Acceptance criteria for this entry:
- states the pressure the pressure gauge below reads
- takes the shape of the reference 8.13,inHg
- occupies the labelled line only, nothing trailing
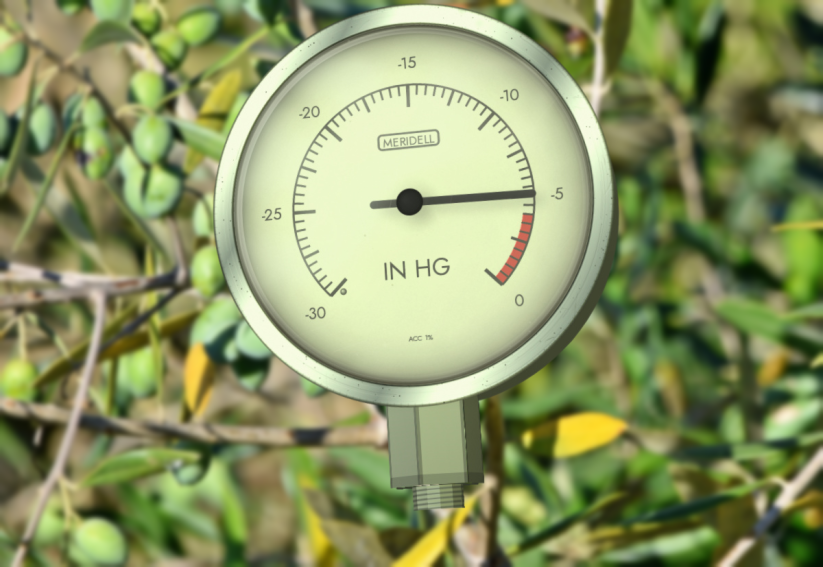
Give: -5,inHg
